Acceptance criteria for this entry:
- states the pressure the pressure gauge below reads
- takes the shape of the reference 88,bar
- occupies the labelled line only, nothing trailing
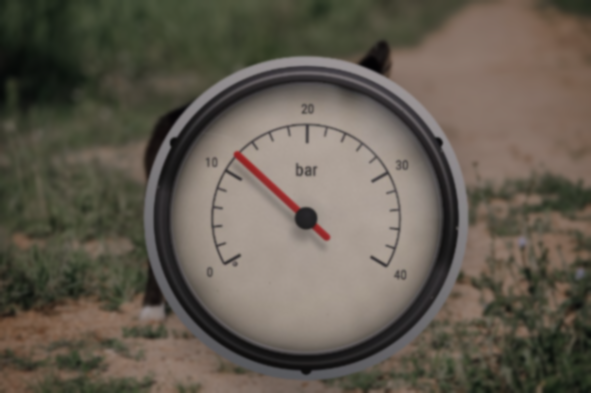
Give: 12,bar
